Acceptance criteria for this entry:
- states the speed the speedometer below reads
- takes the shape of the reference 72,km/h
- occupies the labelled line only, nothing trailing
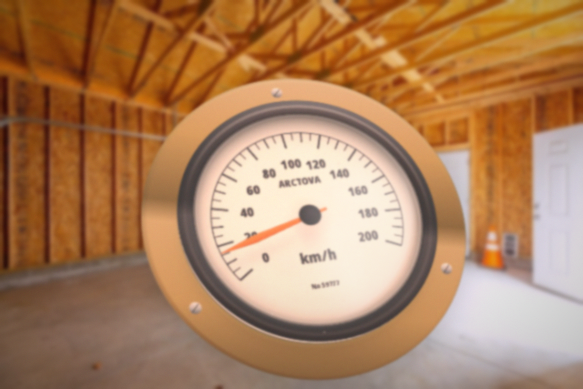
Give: 15,km/h
